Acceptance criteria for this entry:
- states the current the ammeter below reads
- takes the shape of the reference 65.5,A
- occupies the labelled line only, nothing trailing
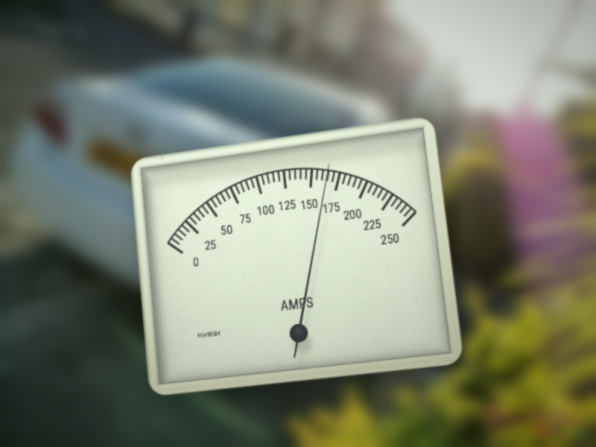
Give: 165,A
